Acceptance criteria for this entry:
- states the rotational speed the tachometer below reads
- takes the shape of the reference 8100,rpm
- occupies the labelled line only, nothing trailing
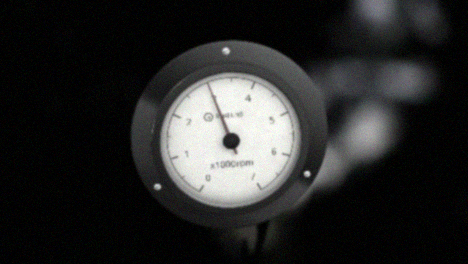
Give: 3000,rpm
